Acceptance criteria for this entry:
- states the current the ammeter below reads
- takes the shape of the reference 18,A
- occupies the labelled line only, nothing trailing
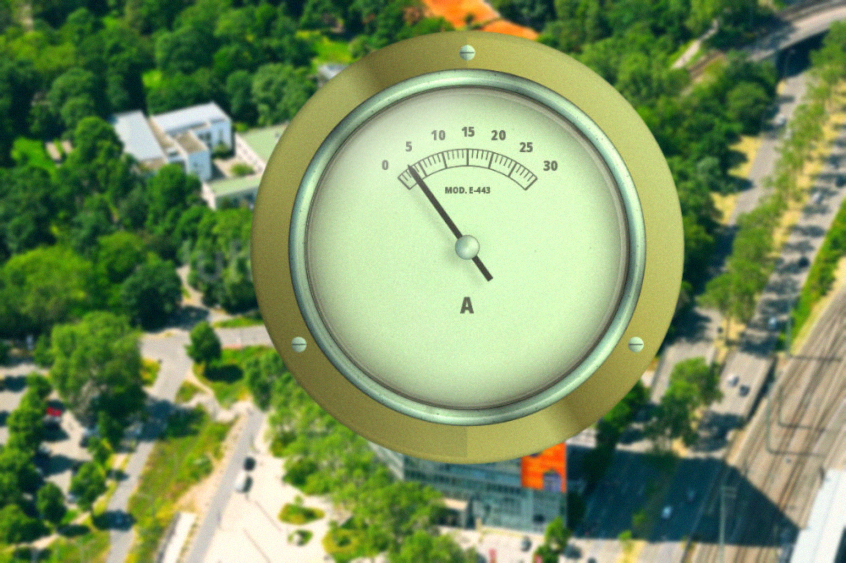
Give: 3,A
